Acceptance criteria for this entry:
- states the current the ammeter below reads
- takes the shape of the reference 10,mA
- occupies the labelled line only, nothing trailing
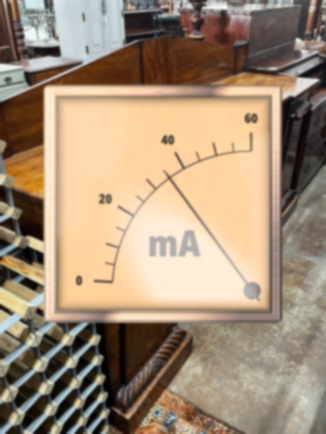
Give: 35,mA
